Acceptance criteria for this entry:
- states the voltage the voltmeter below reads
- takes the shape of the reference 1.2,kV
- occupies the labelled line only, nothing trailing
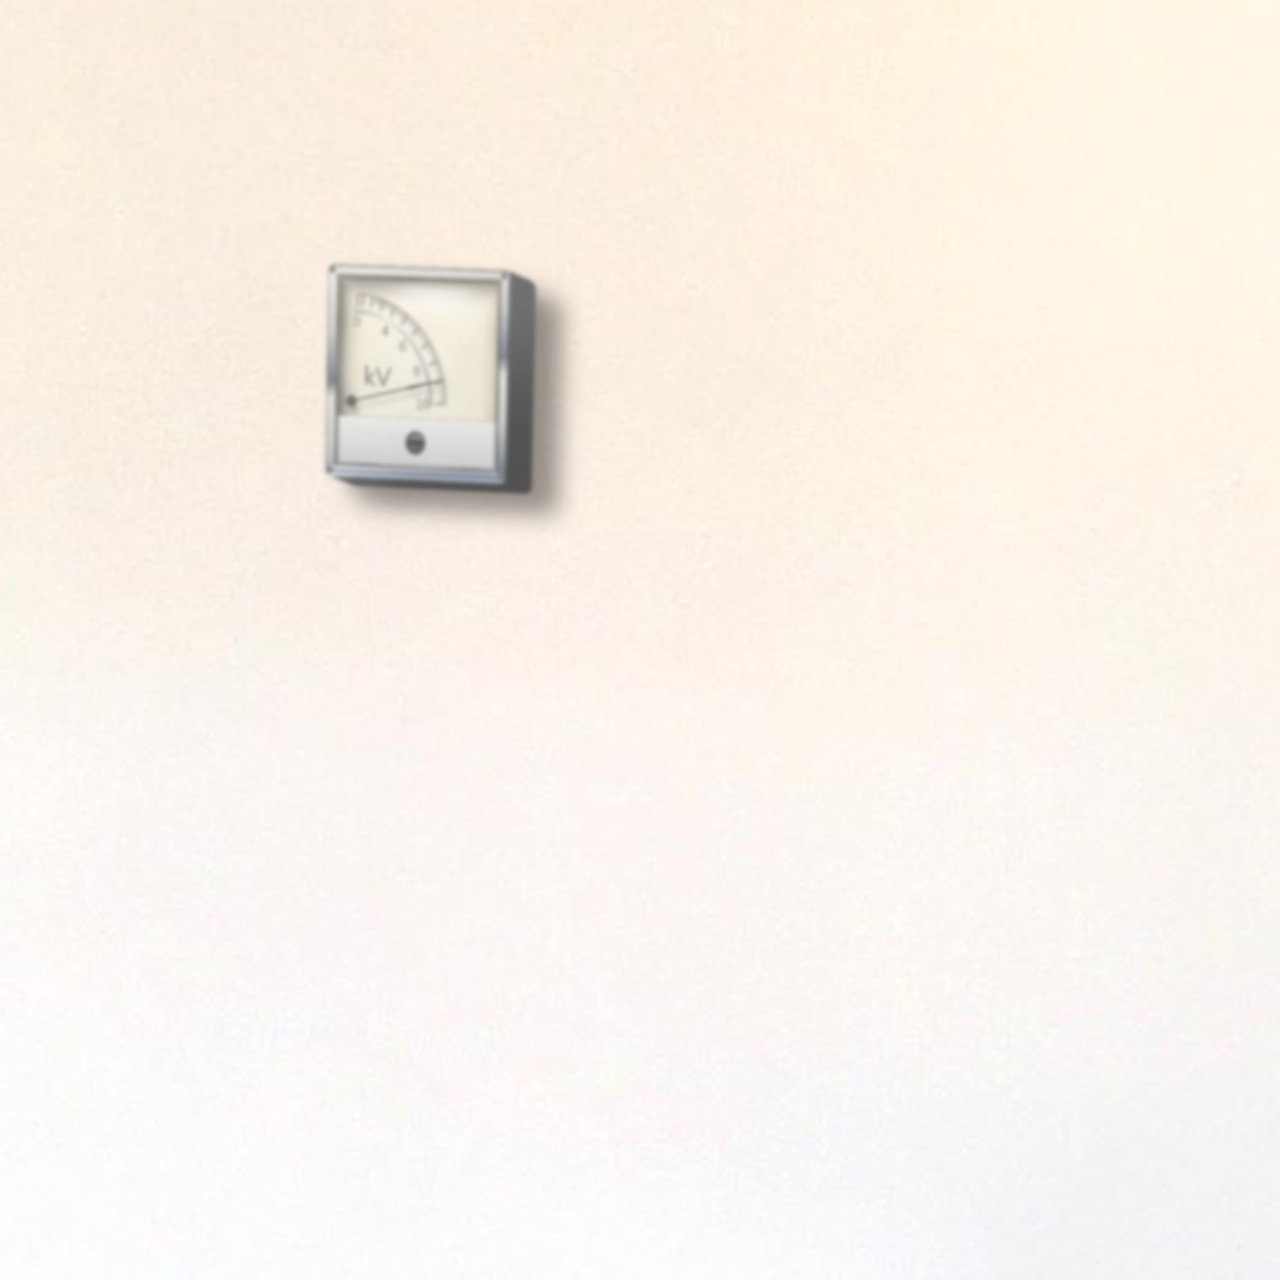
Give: 9,kV
